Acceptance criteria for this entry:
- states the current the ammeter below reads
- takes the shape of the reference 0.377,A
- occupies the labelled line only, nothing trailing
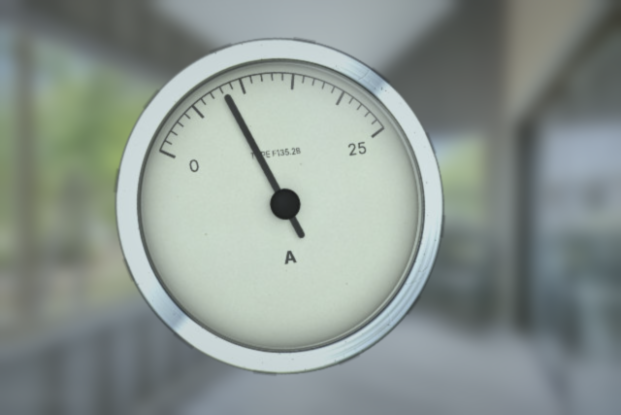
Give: 8,A
